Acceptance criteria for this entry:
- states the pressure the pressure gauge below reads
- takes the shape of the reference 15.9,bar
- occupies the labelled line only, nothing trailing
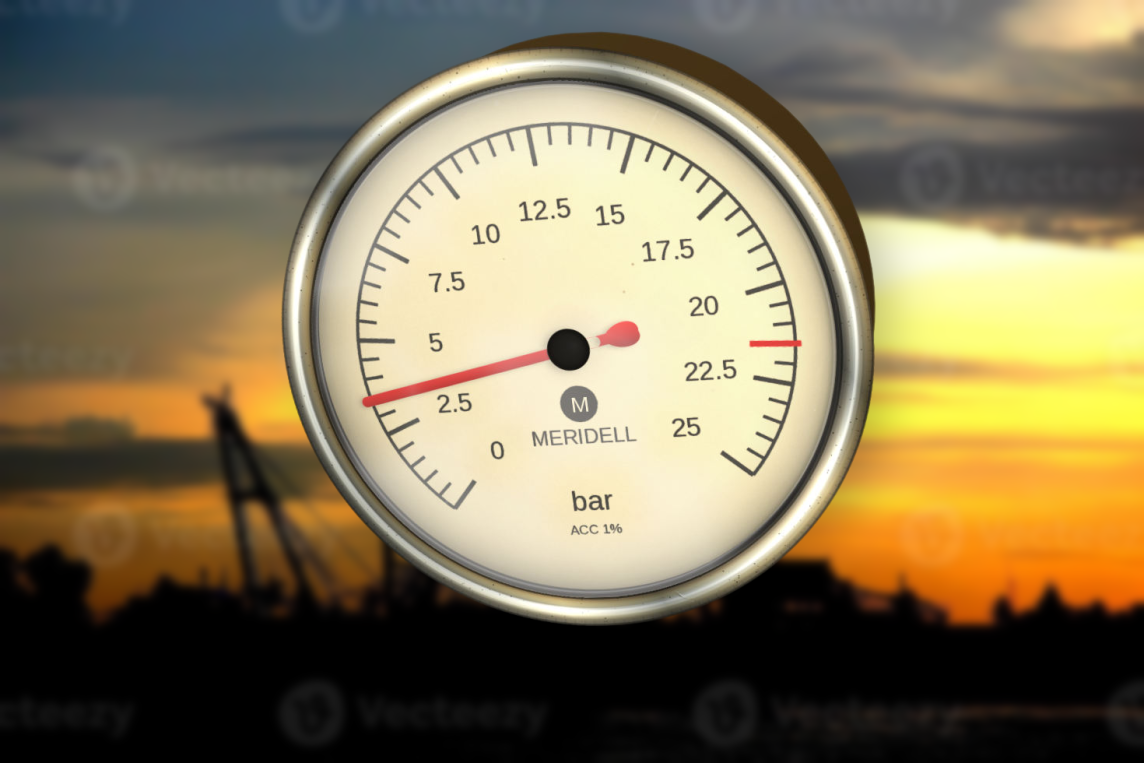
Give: 3.5,bar
